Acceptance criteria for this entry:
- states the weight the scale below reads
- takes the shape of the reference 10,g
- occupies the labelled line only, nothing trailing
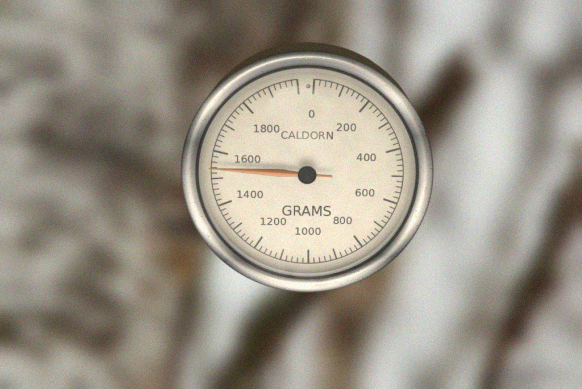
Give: 1540,g
